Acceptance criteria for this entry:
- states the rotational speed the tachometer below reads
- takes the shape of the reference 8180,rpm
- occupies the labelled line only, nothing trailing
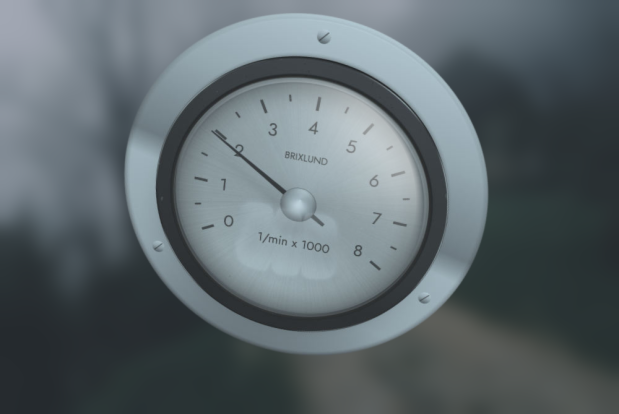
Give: 2000,rpm
